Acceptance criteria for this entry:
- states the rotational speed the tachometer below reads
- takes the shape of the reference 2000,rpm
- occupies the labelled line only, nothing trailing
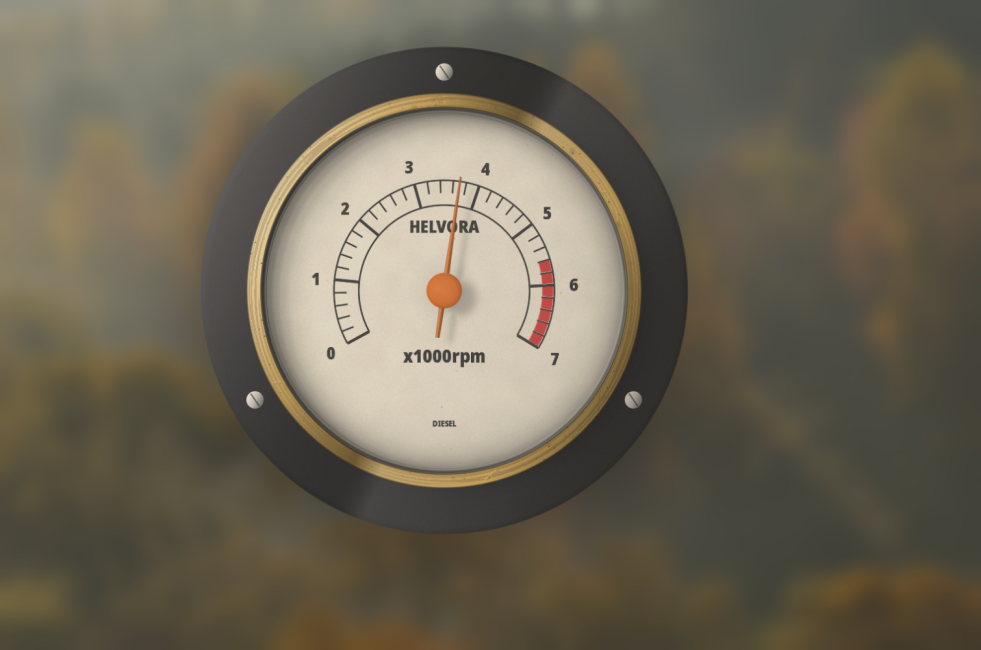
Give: 3700,rpm
